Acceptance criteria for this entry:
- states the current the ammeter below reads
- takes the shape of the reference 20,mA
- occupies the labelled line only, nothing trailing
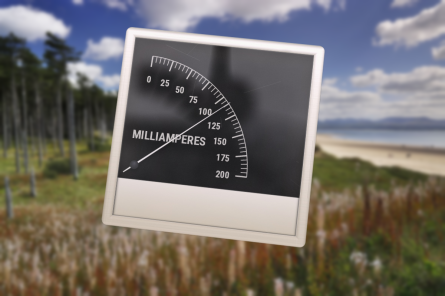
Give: 110,mA
